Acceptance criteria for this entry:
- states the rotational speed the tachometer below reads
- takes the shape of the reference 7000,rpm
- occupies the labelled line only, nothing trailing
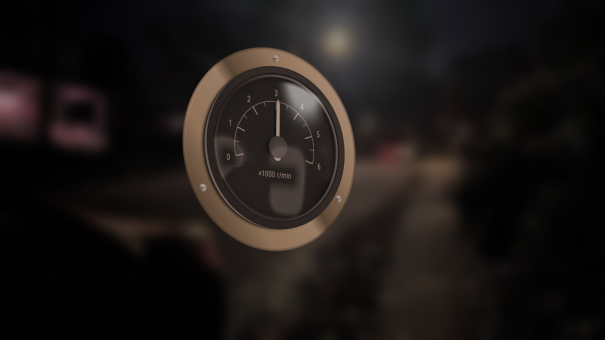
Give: 3000,rpm
